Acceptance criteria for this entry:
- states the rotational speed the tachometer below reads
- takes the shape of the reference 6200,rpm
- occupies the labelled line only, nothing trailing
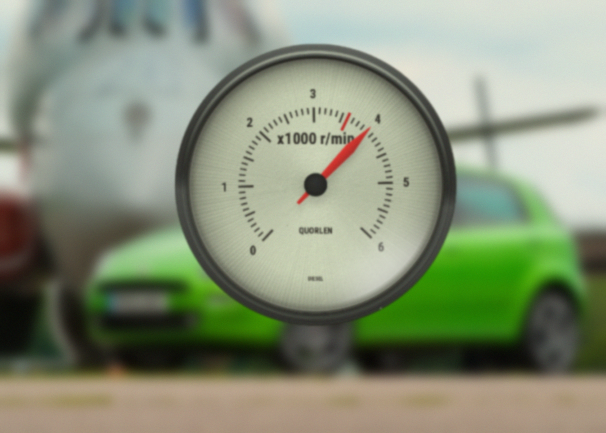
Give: 4000,rpm
